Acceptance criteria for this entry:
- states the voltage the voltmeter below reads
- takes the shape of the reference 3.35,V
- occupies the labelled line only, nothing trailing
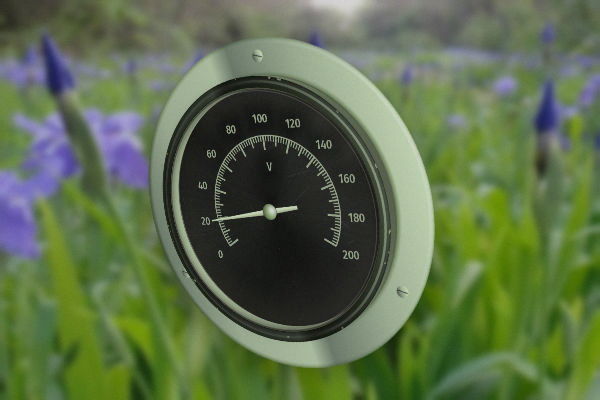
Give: 20,V
